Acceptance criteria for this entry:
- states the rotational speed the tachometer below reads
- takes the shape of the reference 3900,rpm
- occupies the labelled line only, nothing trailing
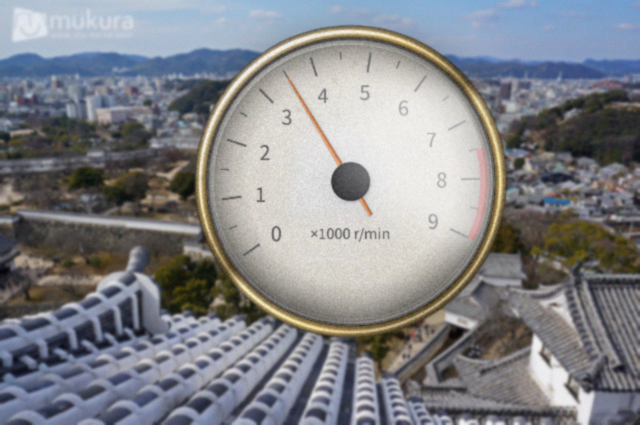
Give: 3500,rpm
